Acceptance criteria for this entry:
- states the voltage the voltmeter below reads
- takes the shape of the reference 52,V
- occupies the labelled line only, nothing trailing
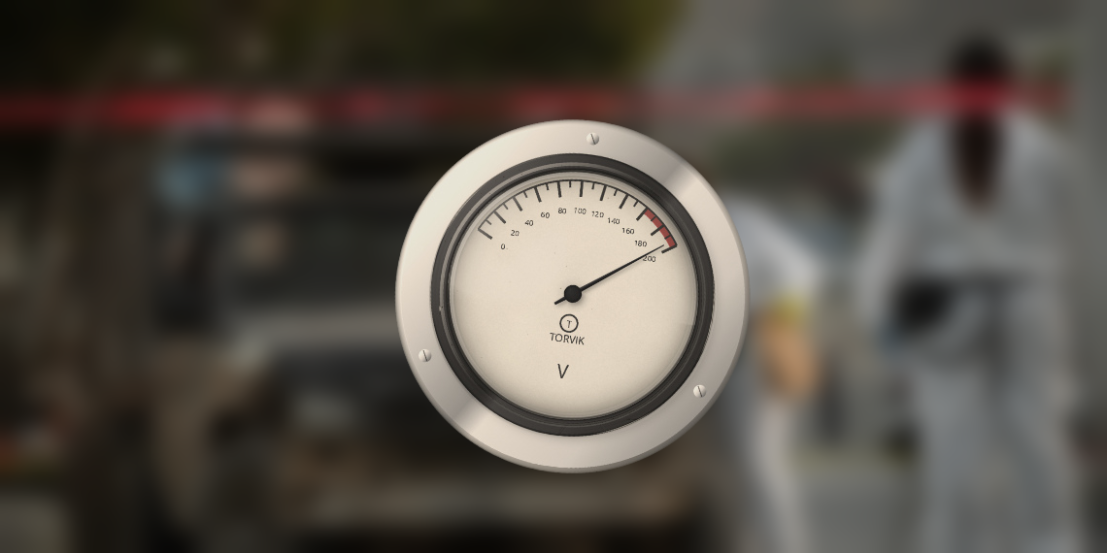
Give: 195,V
